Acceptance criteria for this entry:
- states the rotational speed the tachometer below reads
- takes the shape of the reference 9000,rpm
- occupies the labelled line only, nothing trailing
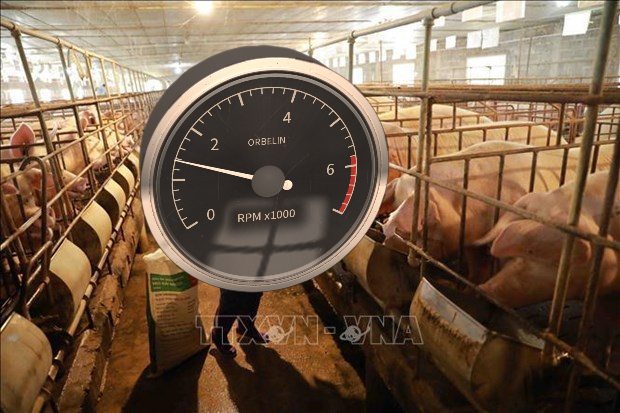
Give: 1400,rpm
